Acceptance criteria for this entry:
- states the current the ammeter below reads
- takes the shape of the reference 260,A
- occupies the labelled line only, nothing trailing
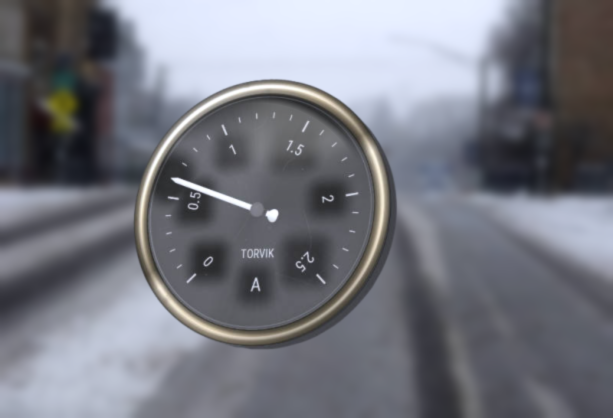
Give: 0.6,A
